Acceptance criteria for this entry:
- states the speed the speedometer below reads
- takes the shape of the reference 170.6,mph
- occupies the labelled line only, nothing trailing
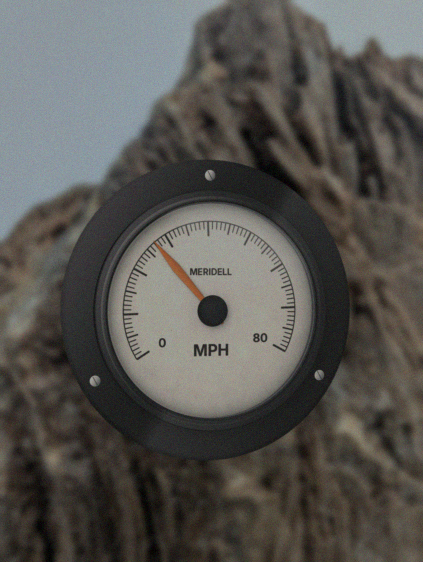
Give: 27,mph
